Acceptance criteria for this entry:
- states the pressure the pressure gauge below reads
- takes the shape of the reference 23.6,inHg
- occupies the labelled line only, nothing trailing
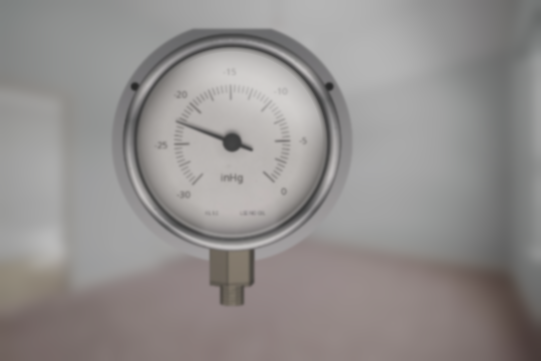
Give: -22.5,inHg
